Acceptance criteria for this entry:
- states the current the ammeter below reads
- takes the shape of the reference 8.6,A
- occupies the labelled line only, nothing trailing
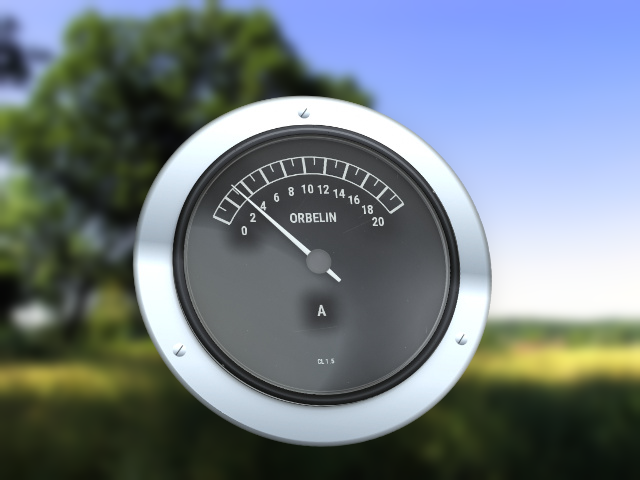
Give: 3,A
